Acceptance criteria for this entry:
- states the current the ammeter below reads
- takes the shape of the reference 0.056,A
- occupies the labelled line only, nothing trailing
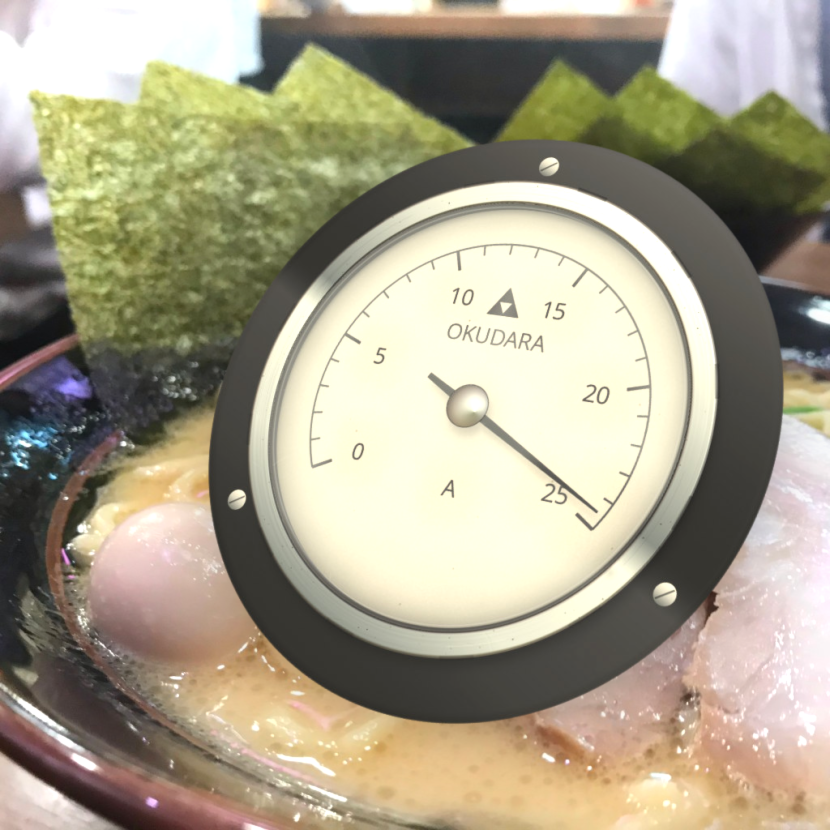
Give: 24.5,A
